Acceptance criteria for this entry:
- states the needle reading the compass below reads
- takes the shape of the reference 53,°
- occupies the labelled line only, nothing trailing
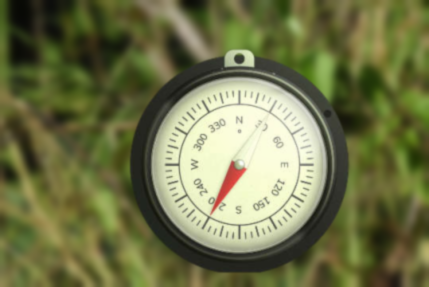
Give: 210,°
